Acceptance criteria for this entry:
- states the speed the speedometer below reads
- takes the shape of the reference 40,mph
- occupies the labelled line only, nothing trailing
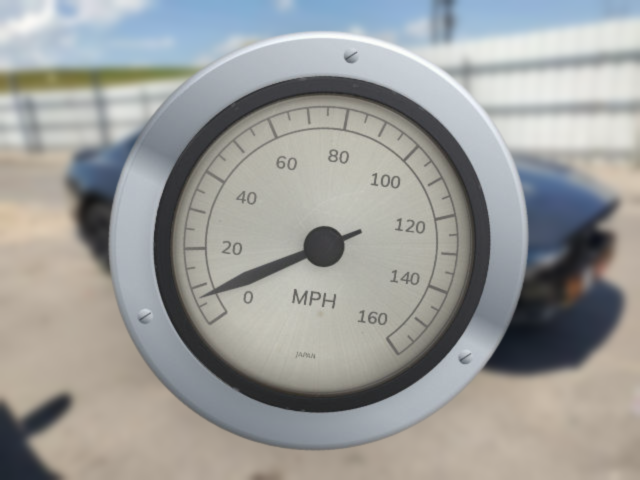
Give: 7.5,mph
